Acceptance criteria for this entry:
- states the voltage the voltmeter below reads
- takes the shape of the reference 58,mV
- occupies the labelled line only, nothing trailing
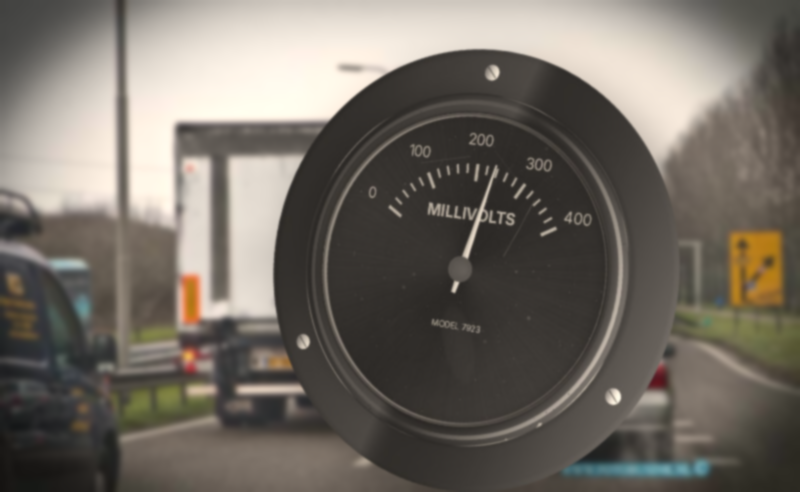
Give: 240,mV
